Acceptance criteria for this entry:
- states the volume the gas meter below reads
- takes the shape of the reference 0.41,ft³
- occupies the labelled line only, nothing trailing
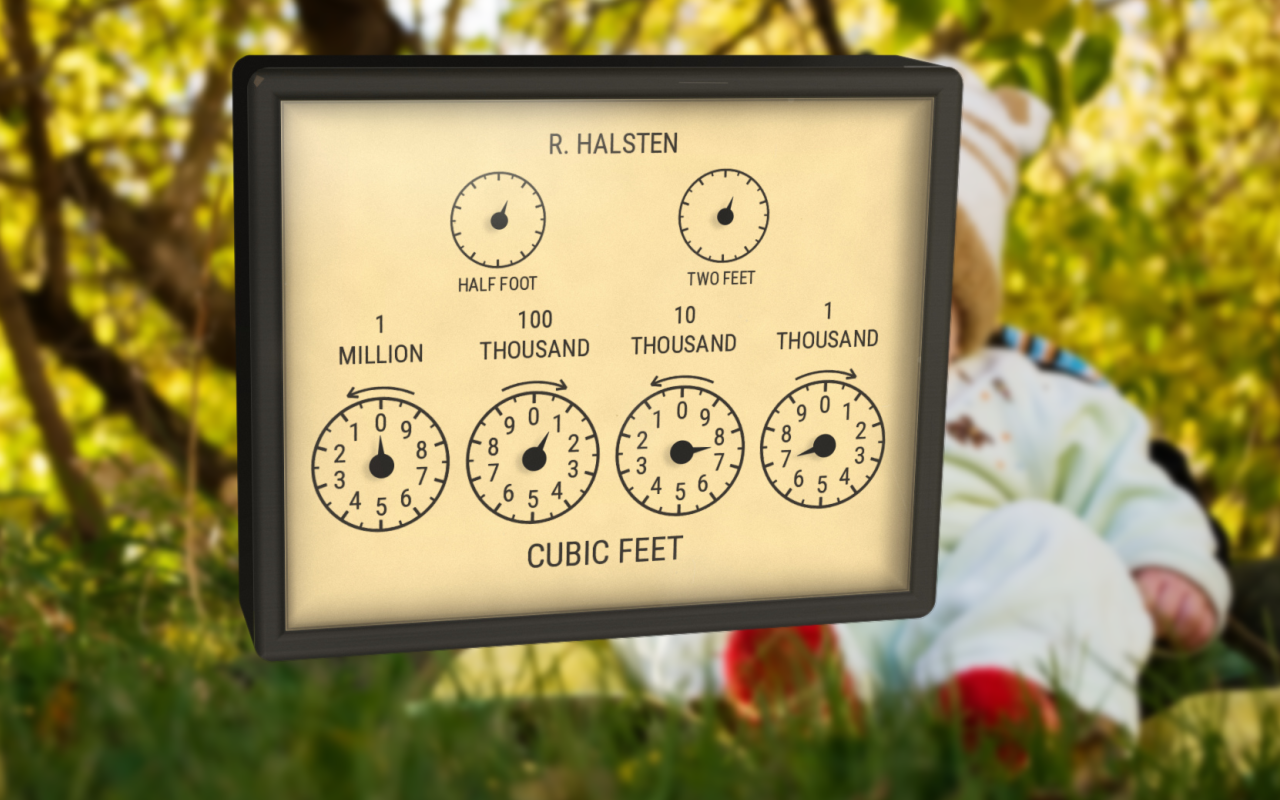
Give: 7700,ft³
